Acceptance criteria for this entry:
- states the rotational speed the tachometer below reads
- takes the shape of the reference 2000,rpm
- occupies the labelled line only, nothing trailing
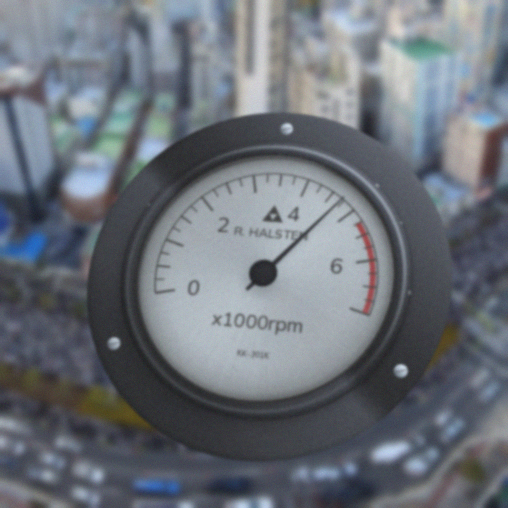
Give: 4750,rpm
